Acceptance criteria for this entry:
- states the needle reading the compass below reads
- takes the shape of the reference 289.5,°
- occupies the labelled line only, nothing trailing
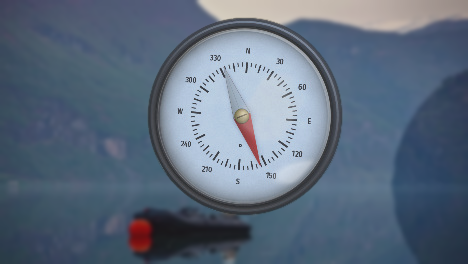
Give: 155,°
